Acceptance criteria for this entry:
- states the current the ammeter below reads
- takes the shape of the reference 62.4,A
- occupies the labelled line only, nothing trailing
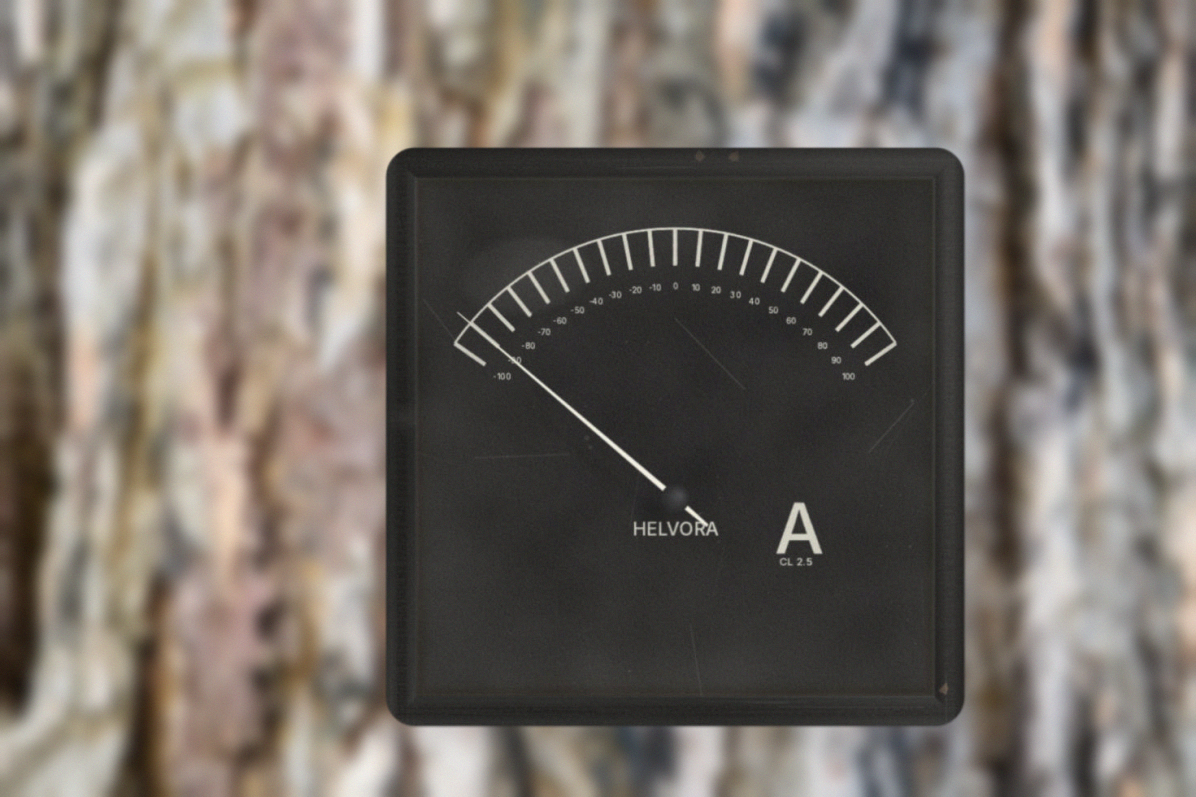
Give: -90,A
